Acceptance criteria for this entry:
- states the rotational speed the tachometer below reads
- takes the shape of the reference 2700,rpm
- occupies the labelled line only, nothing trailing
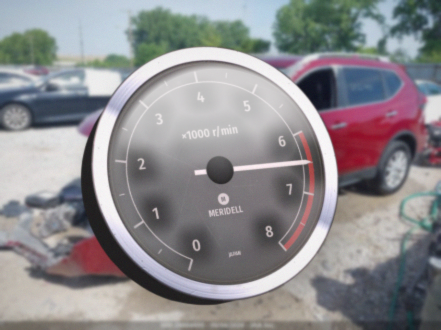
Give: 6500,rpm
